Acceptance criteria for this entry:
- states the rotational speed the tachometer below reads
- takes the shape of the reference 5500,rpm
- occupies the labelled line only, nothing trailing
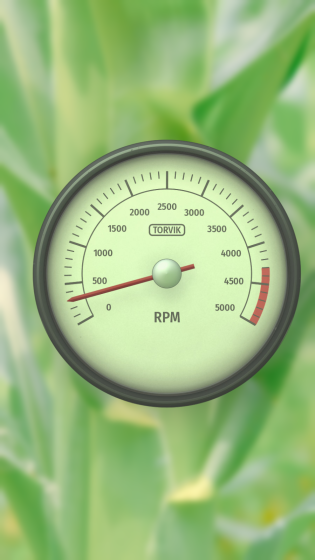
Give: 300,rpm
